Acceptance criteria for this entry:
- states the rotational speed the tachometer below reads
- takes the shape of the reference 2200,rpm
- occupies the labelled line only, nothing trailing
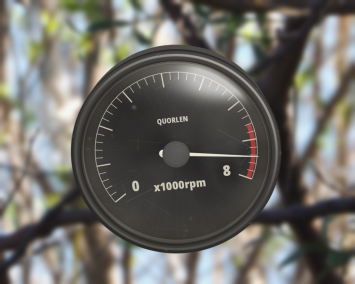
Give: 7400,rpm
